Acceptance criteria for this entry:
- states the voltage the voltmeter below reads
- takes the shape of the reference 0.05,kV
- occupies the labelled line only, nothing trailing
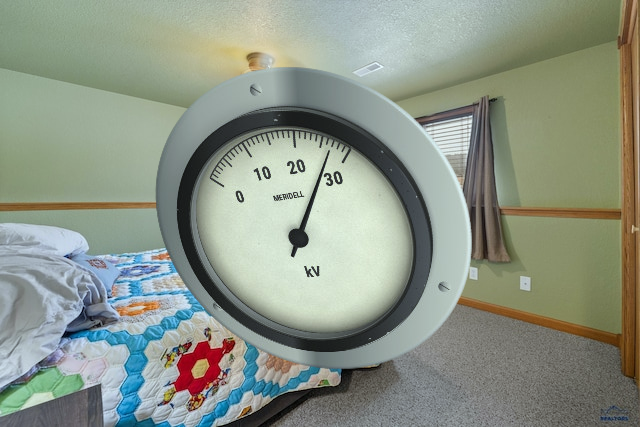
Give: 27,kV
